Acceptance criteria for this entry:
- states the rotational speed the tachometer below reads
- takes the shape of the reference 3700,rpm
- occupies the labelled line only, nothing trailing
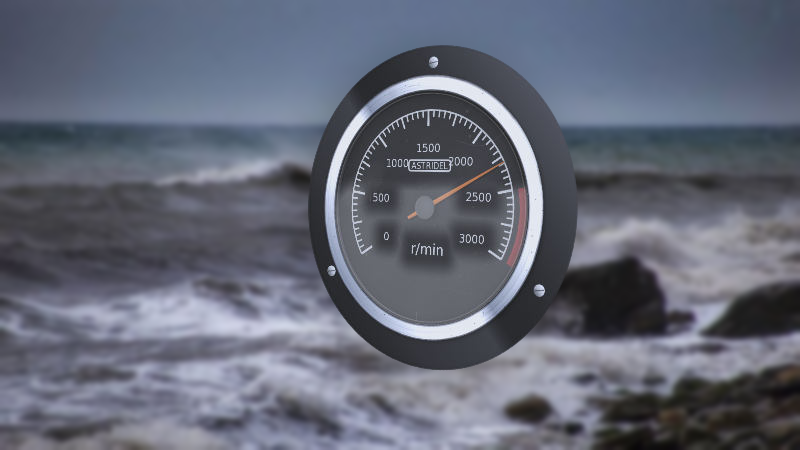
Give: 2300,rpm
